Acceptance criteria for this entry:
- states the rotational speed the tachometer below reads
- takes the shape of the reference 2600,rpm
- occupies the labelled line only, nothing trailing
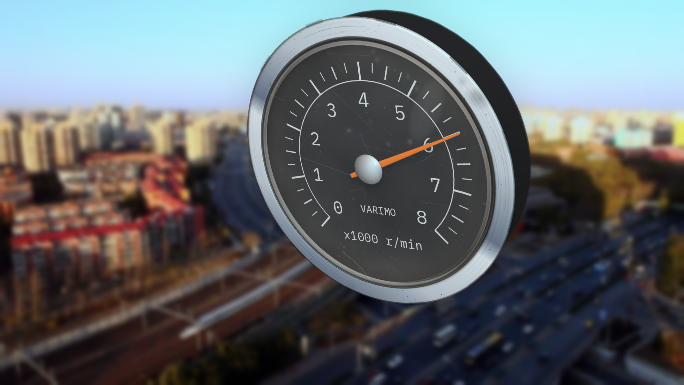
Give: 6000,rpm
